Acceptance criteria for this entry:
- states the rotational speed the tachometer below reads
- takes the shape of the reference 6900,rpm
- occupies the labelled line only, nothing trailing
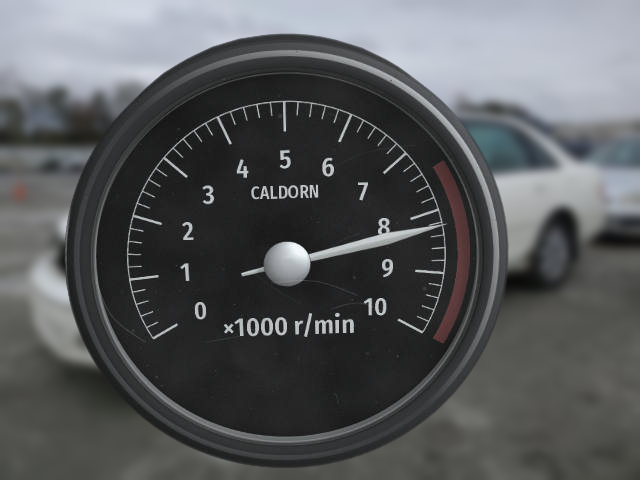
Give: 8200,rpm
